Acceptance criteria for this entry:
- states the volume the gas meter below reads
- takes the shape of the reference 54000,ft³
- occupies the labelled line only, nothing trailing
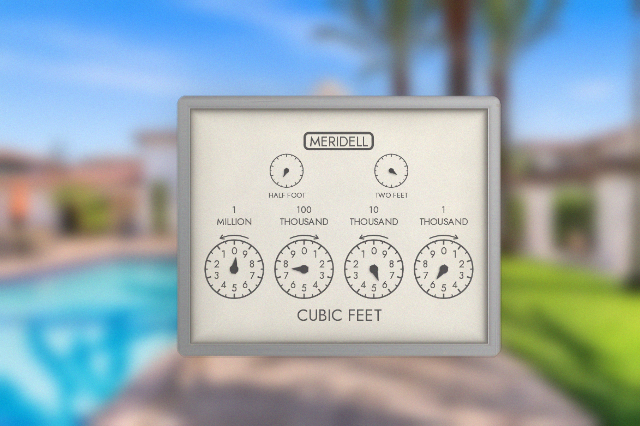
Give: 975600,ft³
